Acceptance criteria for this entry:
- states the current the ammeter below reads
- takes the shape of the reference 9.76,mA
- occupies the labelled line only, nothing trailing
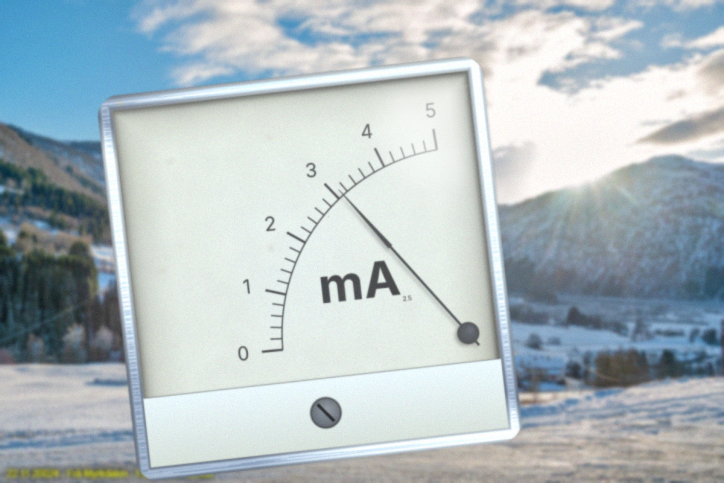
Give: 3.1,mA
